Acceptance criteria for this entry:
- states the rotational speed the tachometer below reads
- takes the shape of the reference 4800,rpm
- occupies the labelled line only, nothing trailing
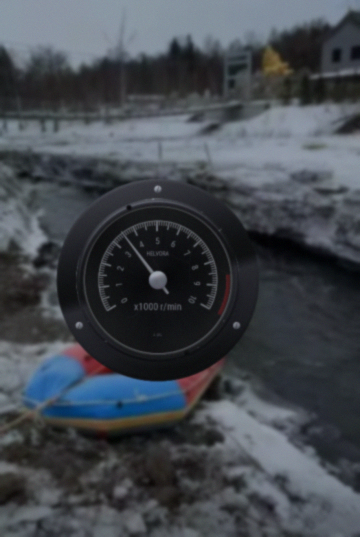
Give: 3500,rpm
